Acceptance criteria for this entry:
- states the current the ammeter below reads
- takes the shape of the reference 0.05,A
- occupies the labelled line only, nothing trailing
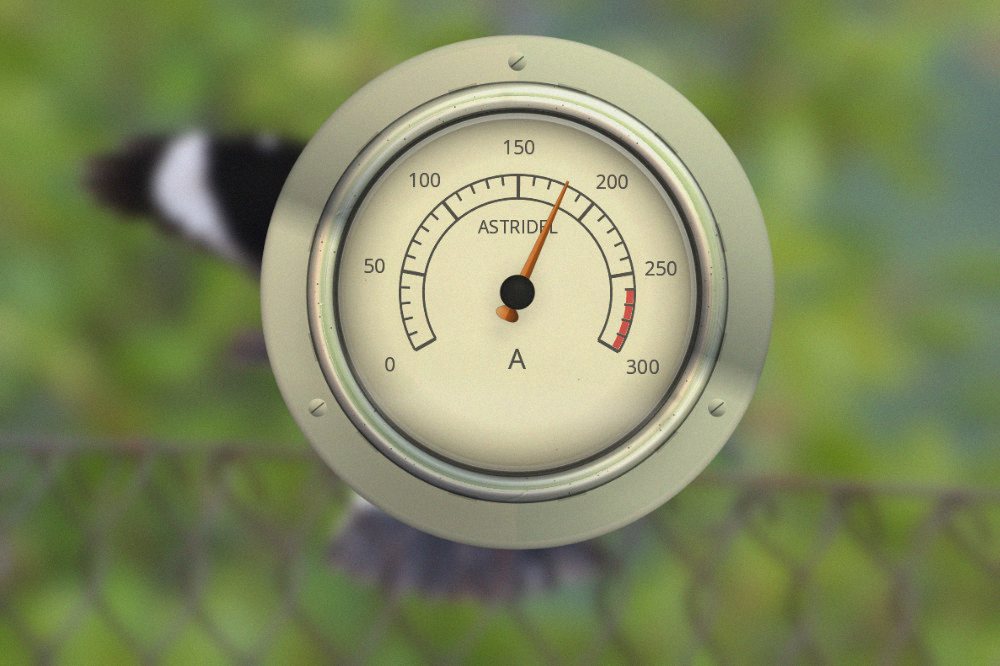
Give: 180,A
